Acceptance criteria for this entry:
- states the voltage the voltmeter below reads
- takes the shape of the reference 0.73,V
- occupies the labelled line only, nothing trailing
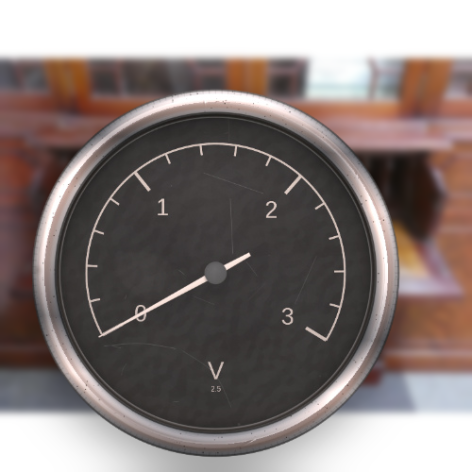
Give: 0,V
